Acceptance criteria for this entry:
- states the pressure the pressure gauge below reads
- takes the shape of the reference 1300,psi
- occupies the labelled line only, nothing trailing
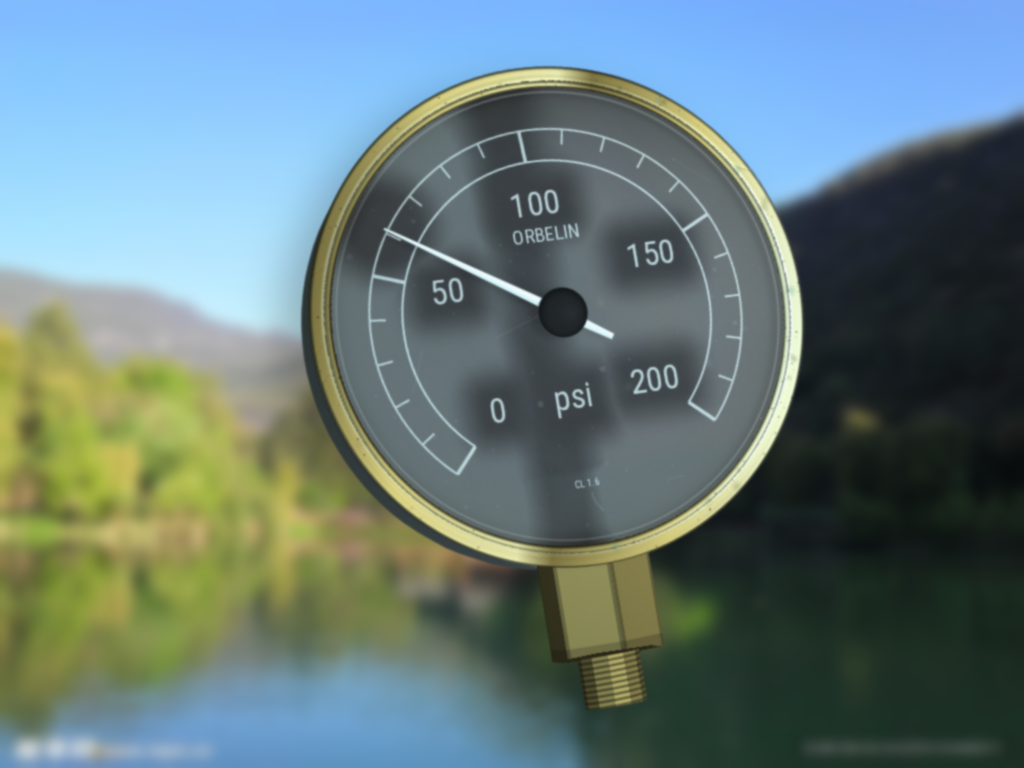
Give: 60,psi
